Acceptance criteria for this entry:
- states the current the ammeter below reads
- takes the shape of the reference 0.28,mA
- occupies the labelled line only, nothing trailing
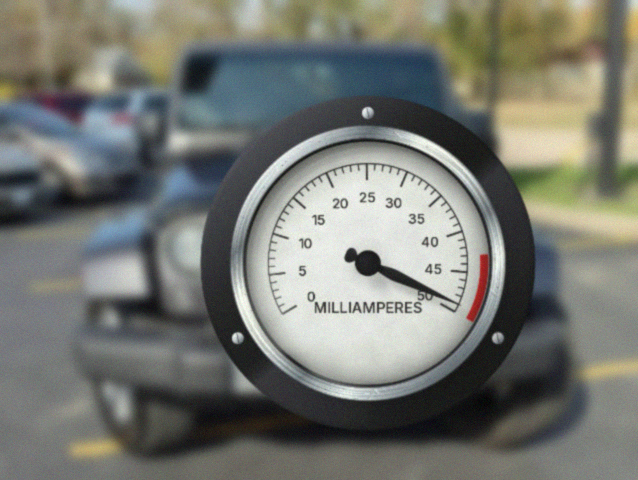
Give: 49,mA
